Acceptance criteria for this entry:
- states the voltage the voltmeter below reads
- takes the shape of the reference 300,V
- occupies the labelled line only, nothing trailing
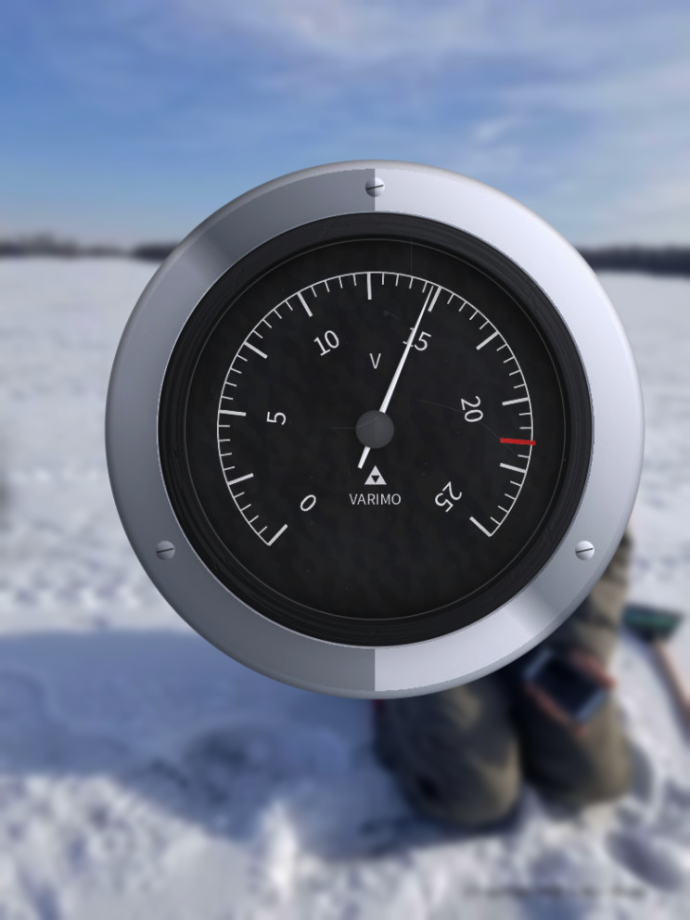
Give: 14.75,V
